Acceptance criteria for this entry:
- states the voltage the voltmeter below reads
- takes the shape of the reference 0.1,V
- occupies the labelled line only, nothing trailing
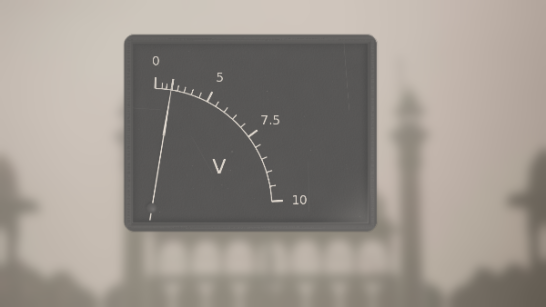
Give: 2.5,V
